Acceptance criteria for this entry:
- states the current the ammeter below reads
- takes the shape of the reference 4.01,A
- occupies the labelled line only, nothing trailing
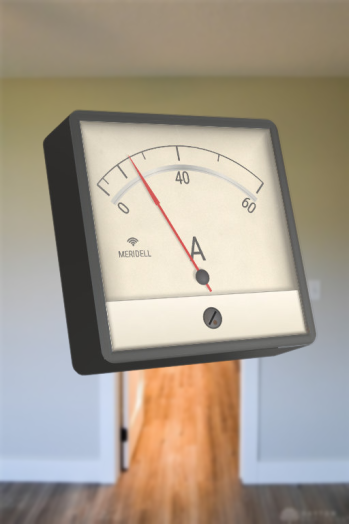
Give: 25,A
